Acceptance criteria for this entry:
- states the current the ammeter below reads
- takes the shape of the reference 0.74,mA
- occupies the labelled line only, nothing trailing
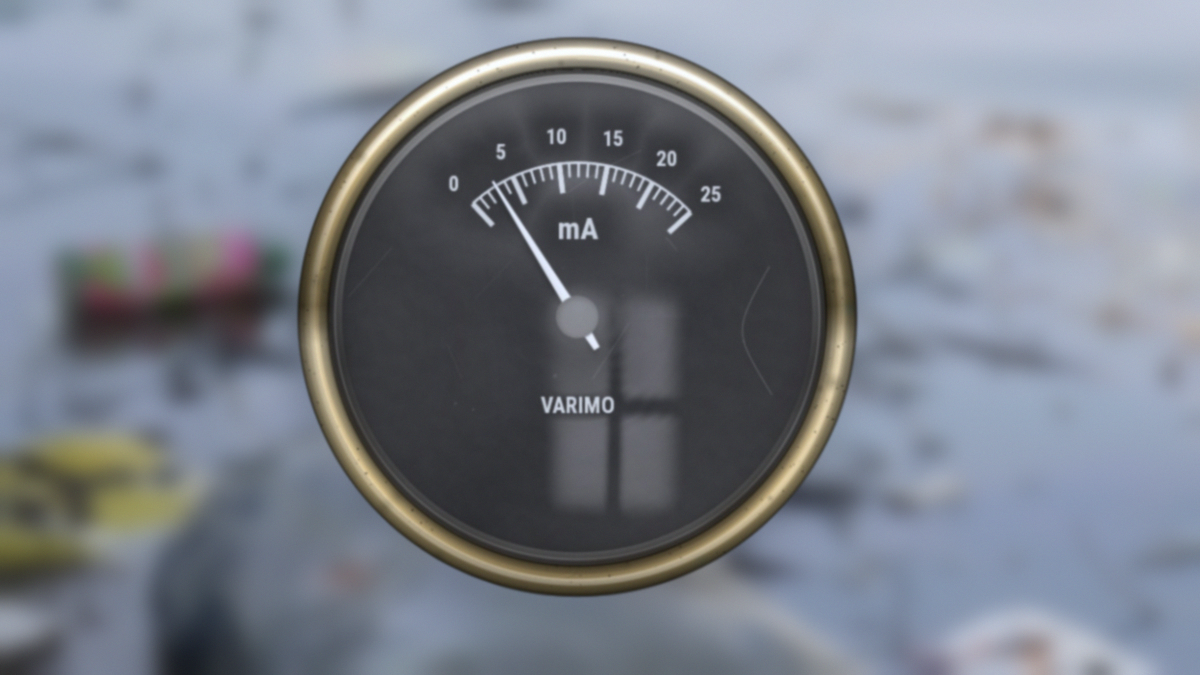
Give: 3,mA
